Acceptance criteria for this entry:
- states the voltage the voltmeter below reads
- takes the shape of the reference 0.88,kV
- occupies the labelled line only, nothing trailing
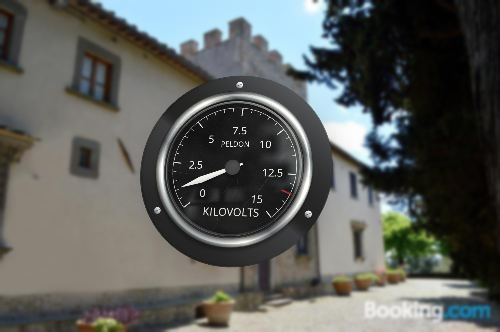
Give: 1,kV
